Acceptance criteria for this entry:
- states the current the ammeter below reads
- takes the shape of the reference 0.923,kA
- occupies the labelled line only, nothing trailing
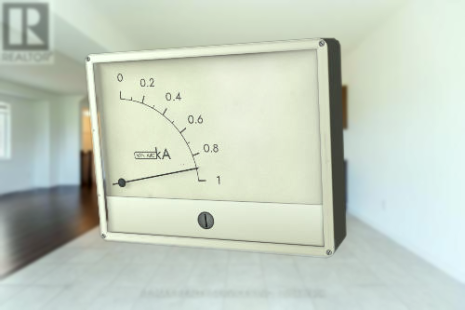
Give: 0.9,kA
